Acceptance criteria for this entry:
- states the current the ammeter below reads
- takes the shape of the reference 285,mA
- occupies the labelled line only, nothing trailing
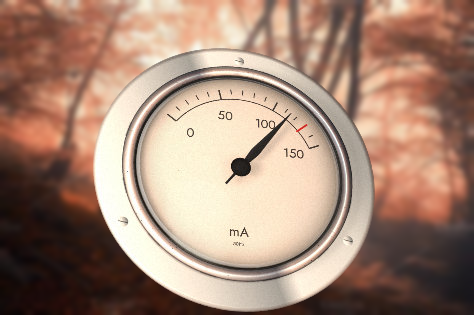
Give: 115,mA
